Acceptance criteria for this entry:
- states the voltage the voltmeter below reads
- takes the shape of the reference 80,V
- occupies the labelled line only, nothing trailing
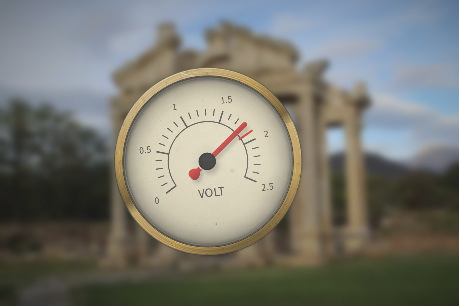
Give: 1.8,V
